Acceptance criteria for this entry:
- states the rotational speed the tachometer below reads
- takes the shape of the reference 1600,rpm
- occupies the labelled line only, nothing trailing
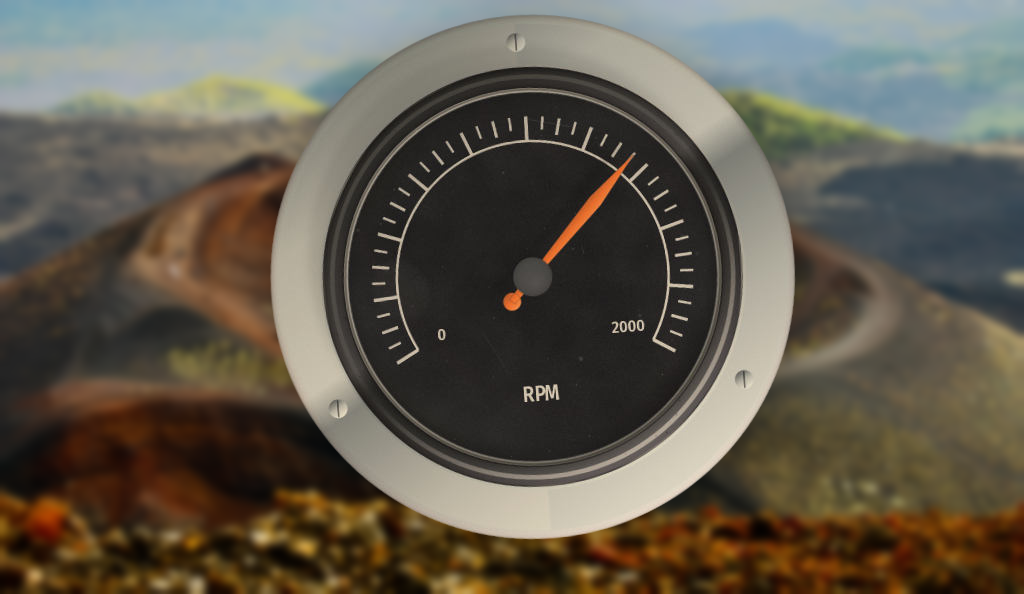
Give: 1350,rpm
